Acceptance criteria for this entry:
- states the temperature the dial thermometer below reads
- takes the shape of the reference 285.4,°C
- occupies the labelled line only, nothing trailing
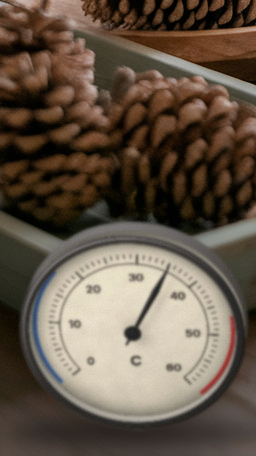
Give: 35,°C
